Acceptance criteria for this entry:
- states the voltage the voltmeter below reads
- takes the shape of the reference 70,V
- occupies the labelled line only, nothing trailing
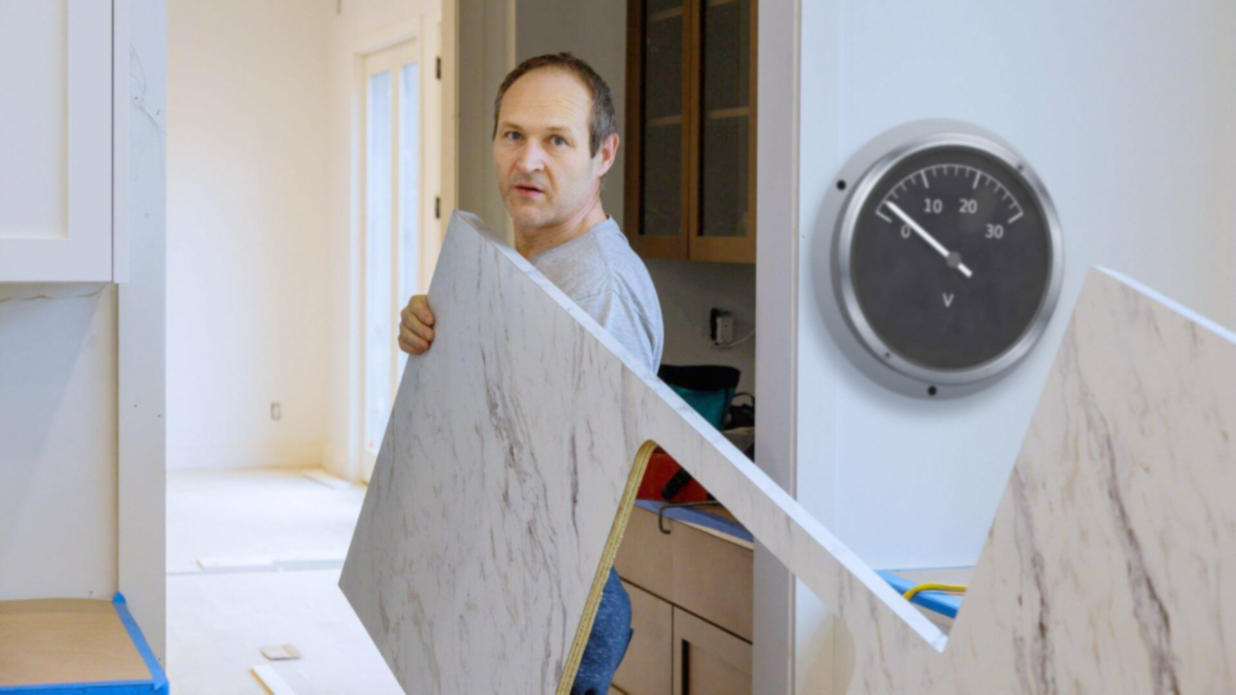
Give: 2,V
